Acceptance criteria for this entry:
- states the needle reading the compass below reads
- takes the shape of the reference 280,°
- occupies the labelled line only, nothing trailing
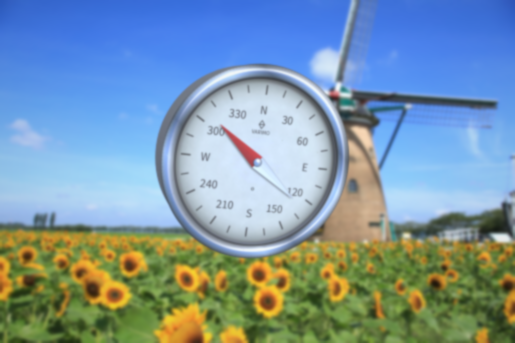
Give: 307.5,°
